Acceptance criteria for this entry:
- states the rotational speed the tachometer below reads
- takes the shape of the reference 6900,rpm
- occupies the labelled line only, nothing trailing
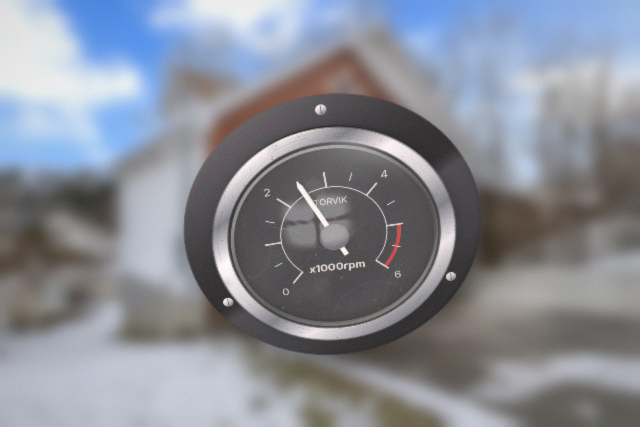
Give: 2500,rpm
